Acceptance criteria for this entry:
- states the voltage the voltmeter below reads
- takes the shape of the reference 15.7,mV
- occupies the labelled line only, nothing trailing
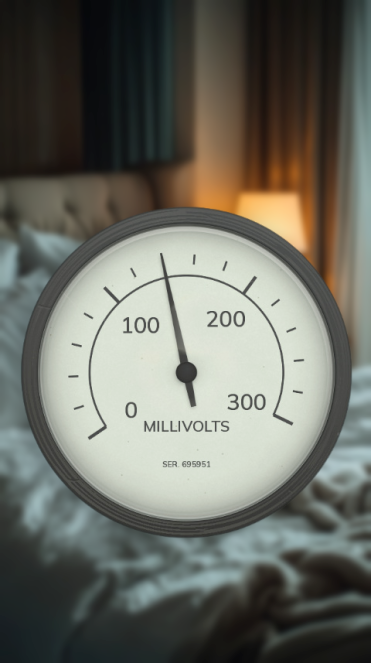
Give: 140,mV
